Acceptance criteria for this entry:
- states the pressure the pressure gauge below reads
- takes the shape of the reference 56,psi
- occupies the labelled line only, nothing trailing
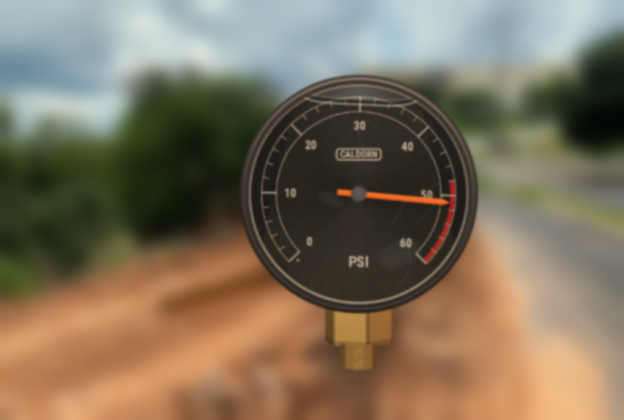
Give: 51,psi
